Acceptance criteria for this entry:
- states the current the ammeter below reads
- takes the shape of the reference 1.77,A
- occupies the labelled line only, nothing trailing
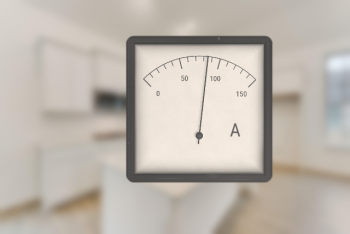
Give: 85,A
